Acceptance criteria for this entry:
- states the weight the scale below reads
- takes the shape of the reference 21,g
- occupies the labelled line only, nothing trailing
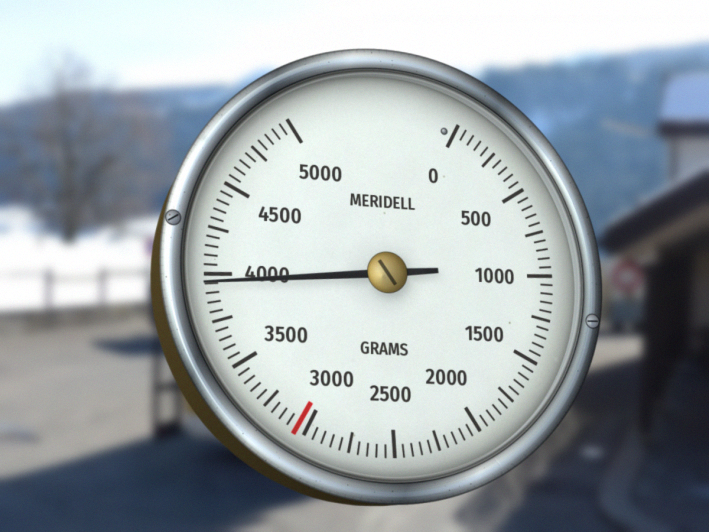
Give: 3950,g
